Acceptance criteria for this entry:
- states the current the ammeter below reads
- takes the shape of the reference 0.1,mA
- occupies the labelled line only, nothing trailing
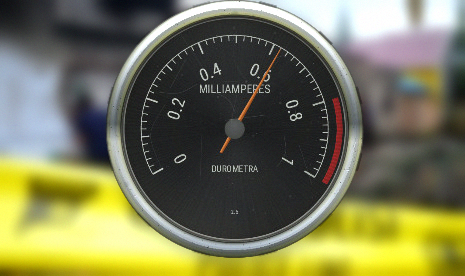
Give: 0.62,mA
